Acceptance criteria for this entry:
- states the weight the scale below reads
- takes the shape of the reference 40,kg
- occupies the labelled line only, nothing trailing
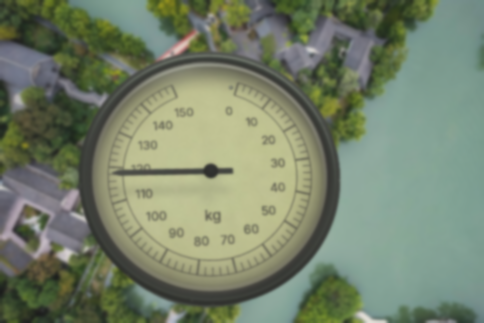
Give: 118,kg
